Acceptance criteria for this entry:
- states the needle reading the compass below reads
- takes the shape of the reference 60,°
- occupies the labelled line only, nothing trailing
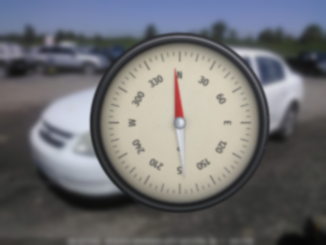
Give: 355,°
